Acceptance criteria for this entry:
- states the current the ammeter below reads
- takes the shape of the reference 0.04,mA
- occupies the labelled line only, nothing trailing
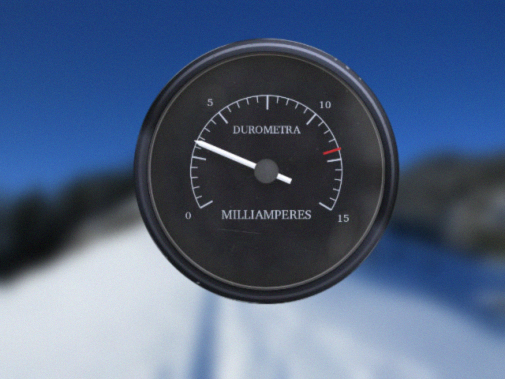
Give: 3.25,mA
